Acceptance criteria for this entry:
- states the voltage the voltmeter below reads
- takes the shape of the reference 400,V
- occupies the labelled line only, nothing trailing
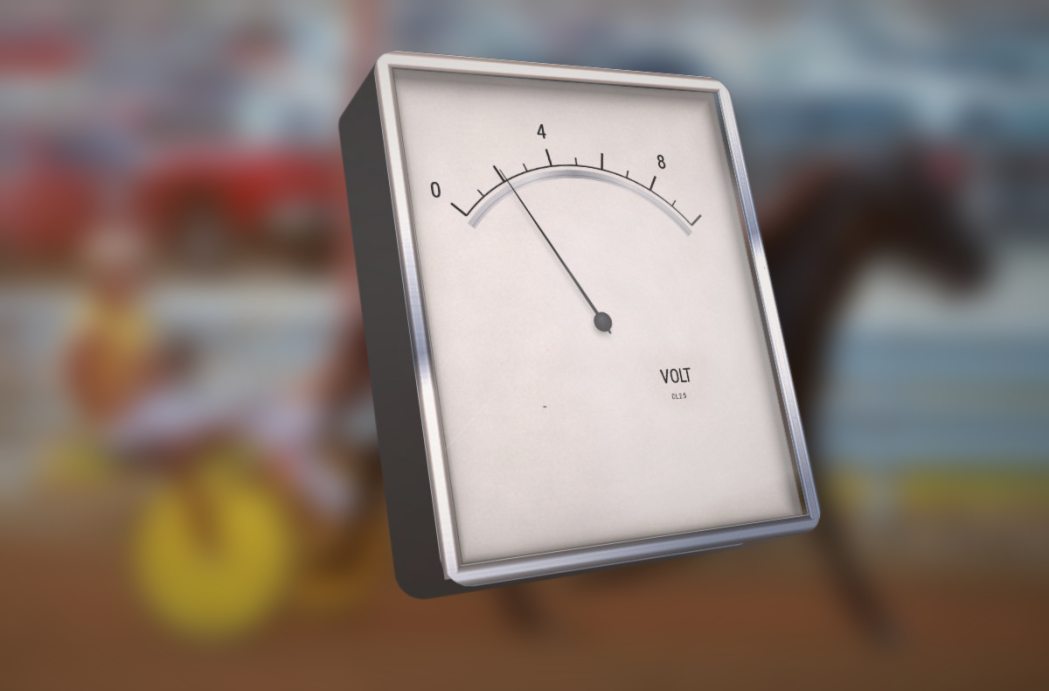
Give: 2,V
